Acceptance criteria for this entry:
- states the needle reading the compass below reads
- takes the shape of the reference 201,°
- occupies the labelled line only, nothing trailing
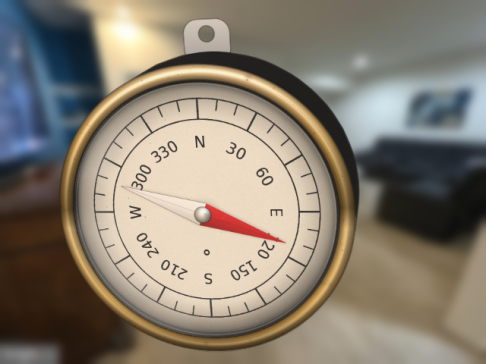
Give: 110,°
